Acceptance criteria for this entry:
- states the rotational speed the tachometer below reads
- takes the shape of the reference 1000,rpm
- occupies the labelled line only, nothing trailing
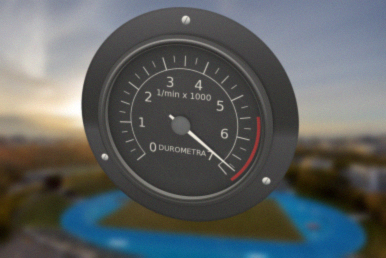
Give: 6750,rpm
